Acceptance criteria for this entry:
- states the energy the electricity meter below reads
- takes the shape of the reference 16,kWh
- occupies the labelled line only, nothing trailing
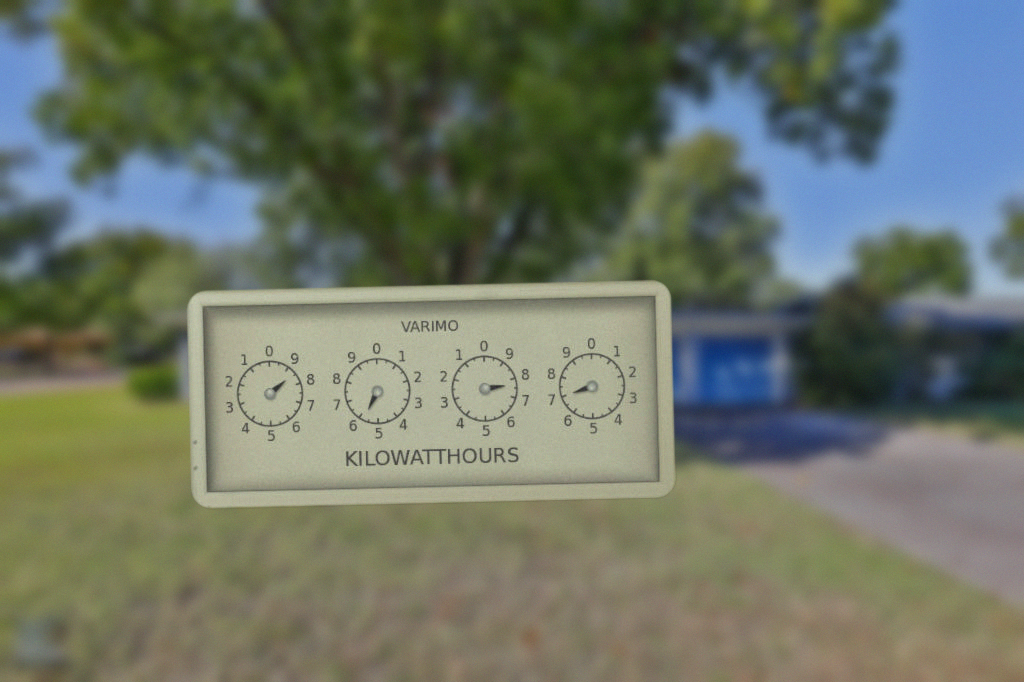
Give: 8577,kWh
